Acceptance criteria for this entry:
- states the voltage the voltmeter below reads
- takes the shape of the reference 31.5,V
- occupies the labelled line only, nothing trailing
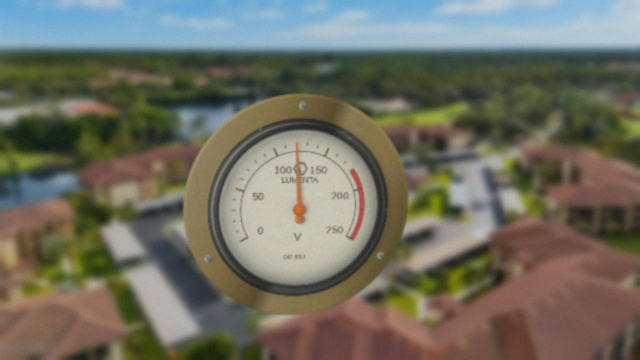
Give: 120,V
